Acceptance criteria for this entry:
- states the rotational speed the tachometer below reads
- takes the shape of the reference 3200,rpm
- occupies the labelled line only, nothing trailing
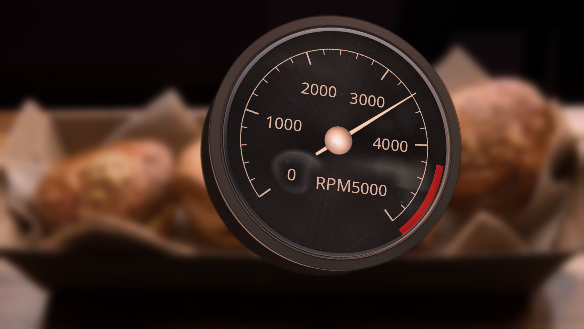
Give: 3400,rpm
